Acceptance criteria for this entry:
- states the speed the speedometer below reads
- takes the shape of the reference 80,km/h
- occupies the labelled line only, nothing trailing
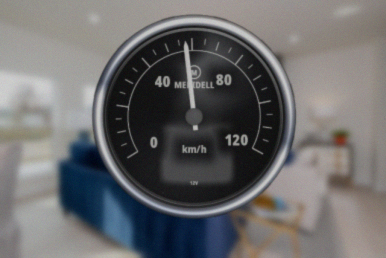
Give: 57.5,km/h
